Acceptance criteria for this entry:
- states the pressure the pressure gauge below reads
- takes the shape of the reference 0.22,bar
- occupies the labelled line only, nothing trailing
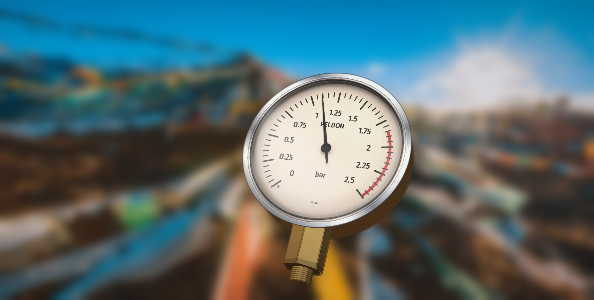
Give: 1.1,bar
